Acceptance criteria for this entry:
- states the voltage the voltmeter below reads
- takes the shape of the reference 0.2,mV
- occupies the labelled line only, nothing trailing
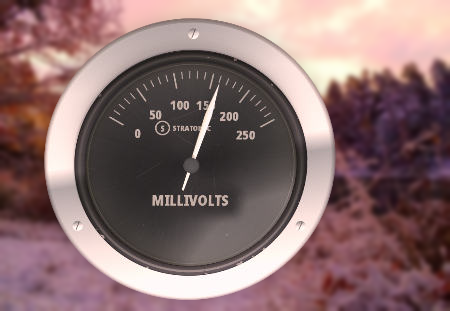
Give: 160,mV
